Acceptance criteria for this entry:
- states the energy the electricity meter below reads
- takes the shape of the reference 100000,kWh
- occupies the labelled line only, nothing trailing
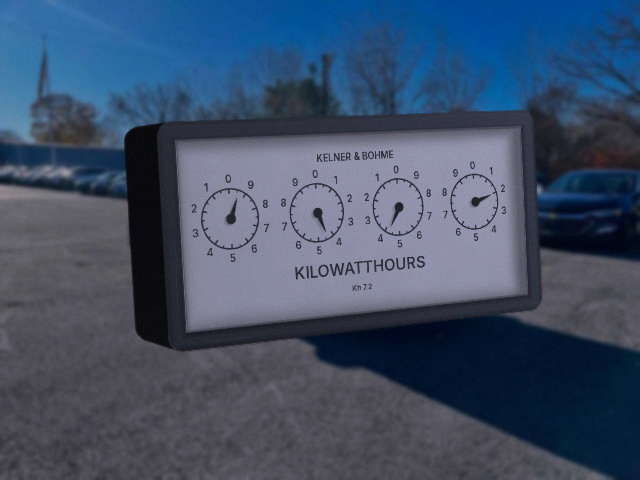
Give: 9442,kWh
